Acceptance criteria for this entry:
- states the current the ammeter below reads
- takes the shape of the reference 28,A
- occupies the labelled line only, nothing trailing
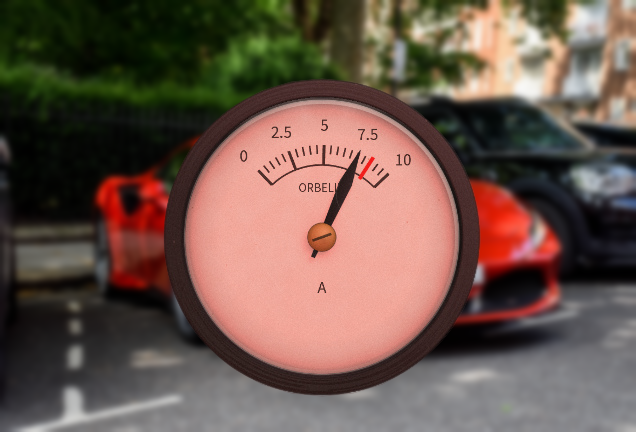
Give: 7.5,A
